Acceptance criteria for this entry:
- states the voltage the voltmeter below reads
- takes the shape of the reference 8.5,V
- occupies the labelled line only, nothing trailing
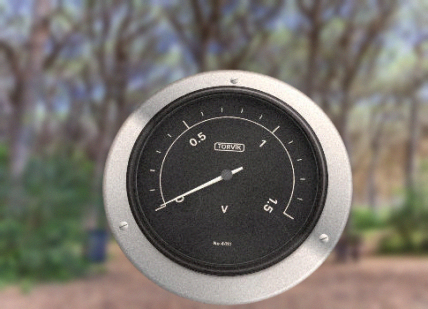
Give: 0,V
